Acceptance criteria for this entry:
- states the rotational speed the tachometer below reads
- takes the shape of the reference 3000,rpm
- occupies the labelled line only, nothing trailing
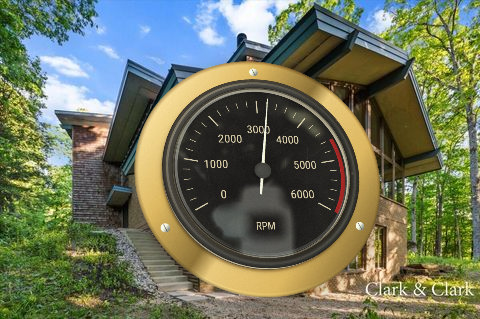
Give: 3200,rpm
